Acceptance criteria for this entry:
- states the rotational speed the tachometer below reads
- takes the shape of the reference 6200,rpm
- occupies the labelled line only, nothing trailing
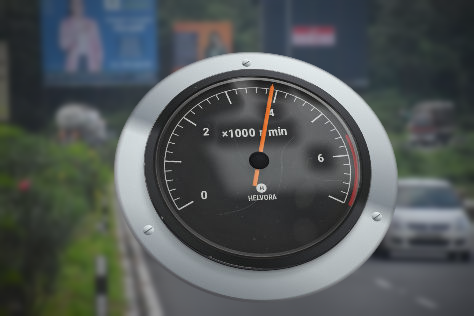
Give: 3900,rpm
